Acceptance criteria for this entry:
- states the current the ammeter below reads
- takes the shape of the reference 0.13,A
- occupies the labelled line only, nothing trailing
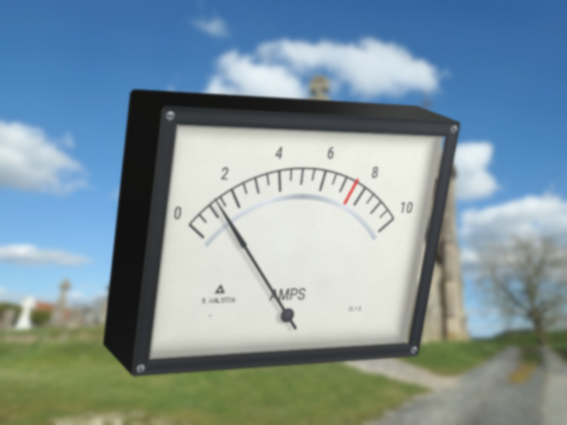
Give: 1.25,A
